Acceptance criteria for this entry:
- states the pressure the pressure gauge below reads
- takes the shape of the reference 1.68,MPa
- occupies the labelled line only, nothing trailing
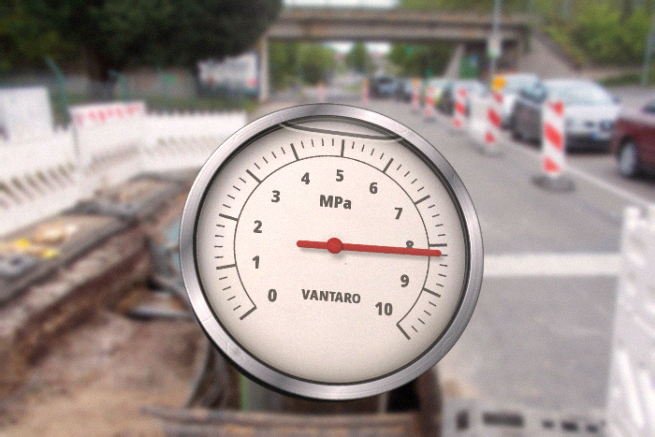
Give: 8.2,MPa
